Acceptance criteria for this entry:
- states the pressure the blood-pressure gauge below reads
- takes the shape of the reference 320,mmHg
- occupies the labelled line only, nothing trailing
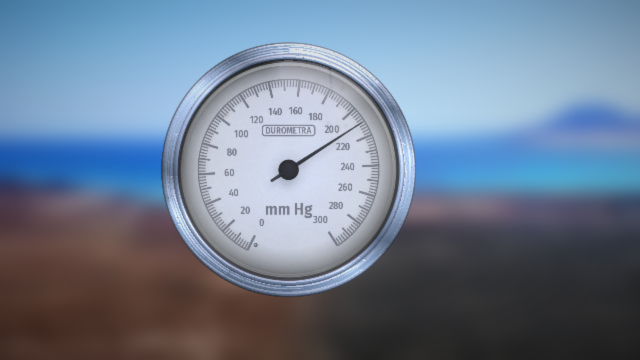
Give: 210,mmHg
